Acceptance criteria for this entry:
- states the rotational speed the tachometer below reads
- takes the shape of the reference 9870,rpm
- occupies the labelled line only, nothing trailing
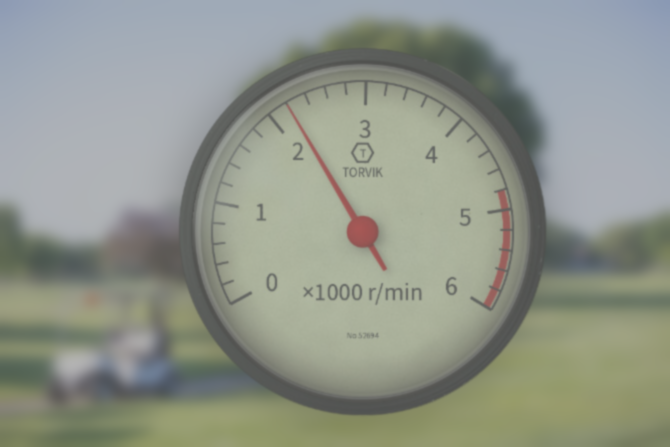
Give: 2200,rpm
